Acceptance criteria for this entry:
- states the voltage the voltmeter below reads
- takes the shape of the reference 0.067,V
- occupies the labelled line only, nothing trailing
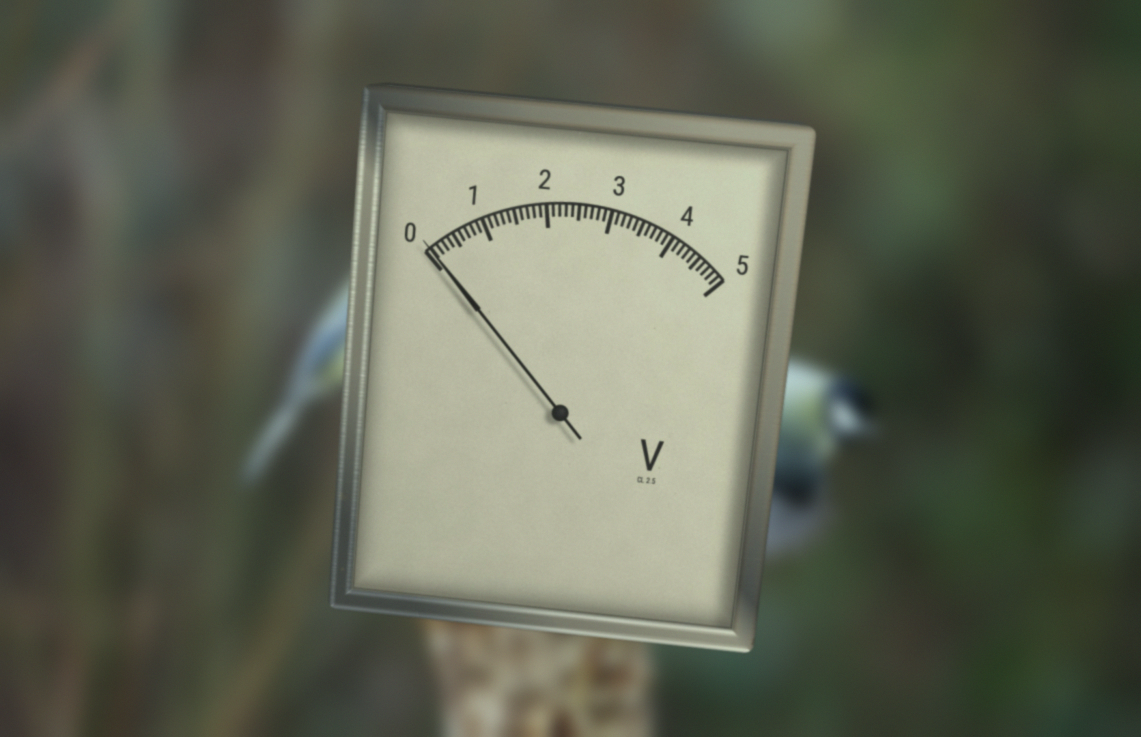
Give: 0.1,V
